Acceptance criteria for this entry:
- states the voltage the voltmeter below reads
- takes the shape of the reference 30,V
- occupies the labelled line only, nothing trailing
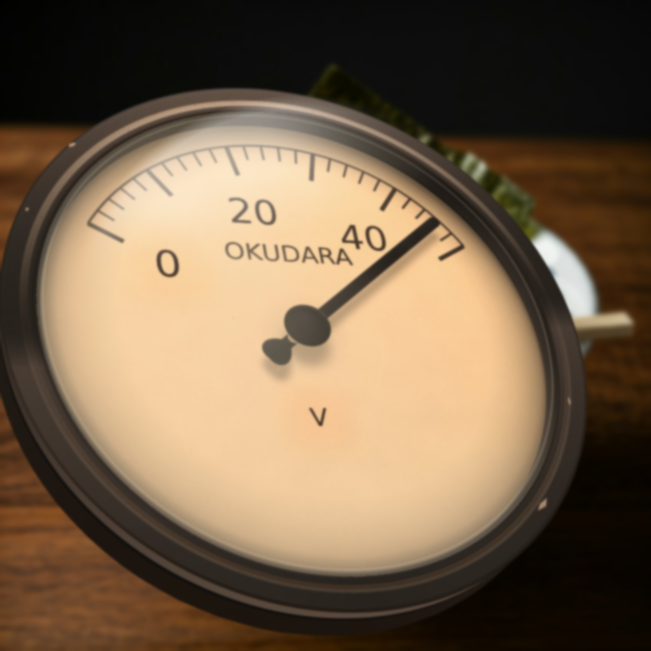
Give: 46,V
